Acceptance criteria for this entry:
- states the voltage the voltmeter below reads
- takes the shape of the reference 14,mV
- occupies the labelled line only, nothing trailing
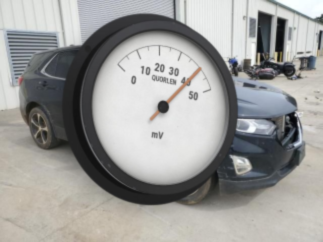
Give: 40,mV
